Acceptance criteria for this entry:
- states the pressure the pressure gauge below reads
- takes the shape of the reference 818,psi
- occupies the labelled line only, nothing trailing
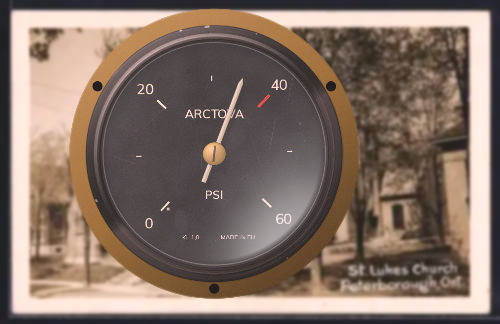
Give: 35,psi
